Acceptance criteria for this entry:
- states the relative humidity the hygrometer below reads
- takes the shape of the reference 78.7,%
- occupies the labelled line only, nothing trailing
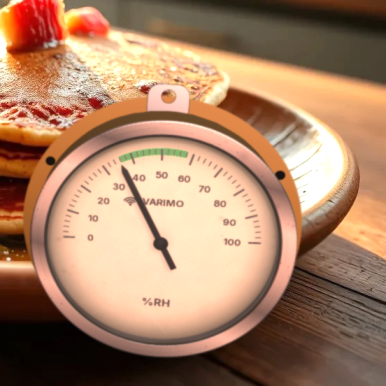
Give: 36,%
